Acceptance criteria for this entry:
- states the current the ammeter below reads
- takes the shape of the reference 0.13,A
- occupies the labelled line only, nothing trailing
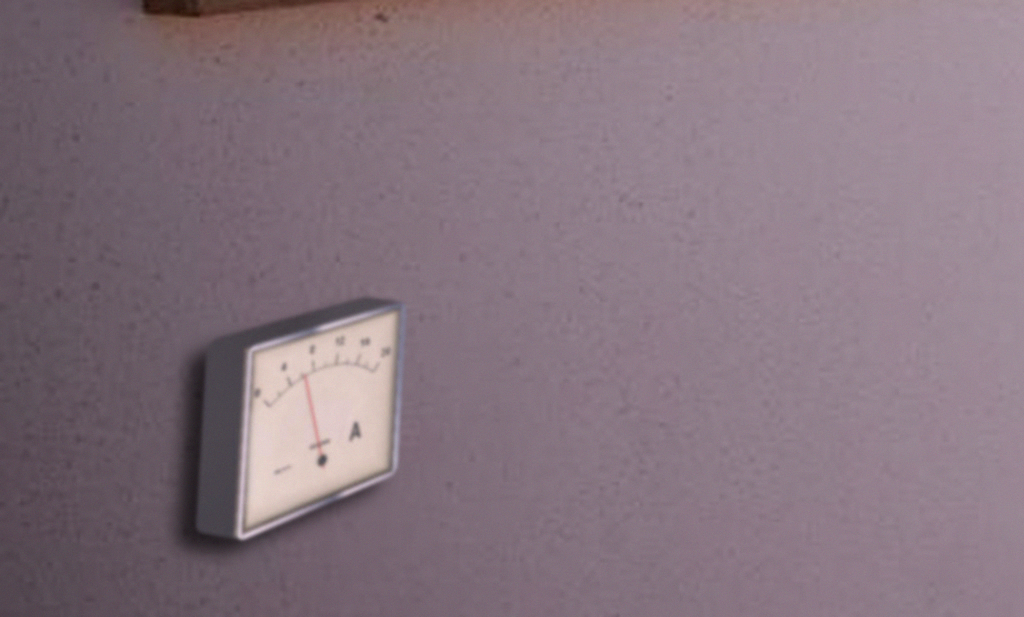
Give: 6,A
